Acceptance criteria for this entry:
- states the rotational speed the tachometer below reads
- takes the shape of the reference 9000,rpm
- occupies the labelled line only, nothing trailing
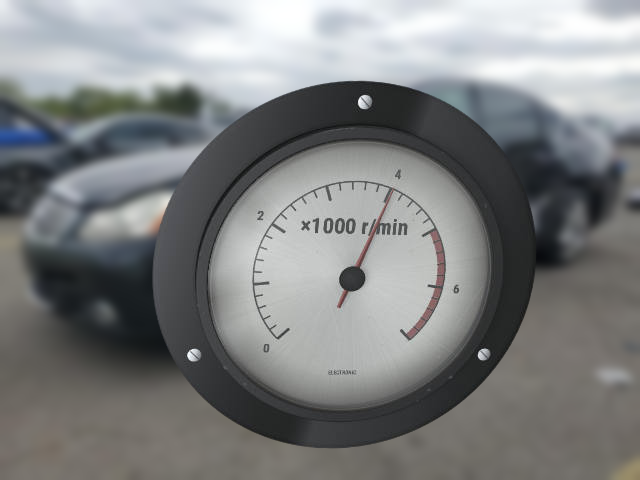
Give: 4000,rpm
